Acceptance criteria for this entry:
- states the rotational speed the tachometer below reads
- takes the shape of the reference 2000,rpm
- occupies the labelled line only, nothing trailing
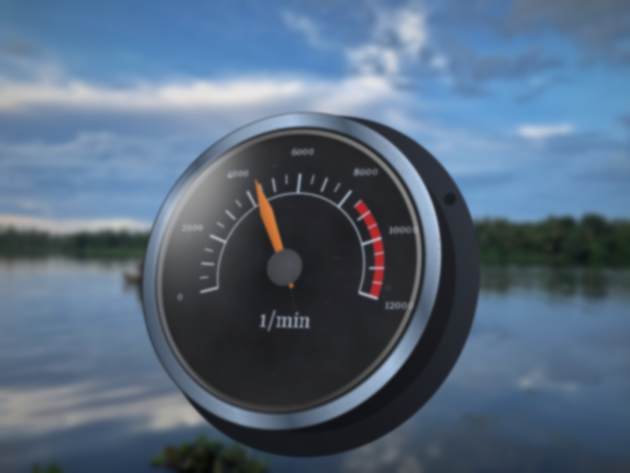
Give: 4500,rpm
